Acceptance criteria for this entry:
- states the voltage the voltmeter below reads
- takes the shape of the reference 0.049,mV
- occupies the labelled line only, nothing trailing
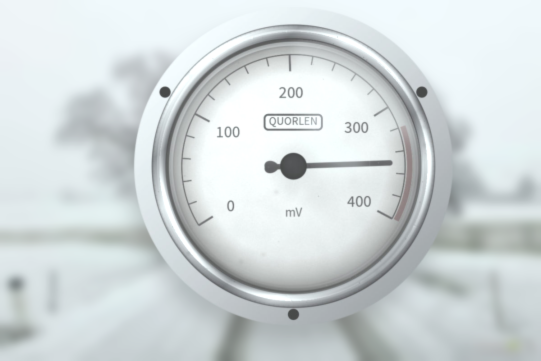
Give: 350,mV
